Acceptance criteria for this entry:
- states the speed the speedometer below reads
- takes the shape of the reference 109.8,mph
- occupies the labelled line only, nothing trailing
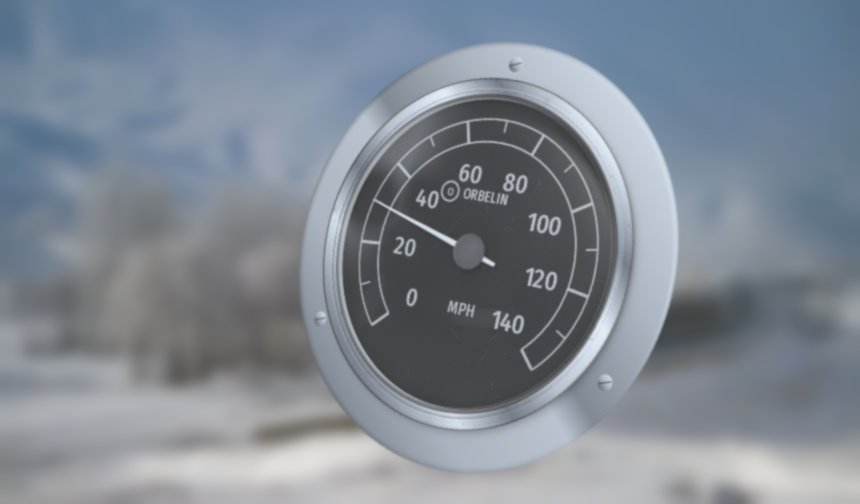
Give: 30,mph
